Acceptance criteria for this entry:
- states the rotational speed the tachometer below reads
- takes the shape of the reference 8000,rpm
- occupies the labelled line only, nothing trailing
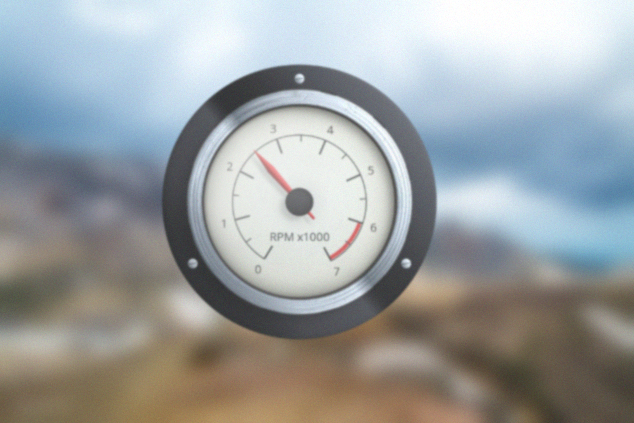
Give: 2500,rpm
